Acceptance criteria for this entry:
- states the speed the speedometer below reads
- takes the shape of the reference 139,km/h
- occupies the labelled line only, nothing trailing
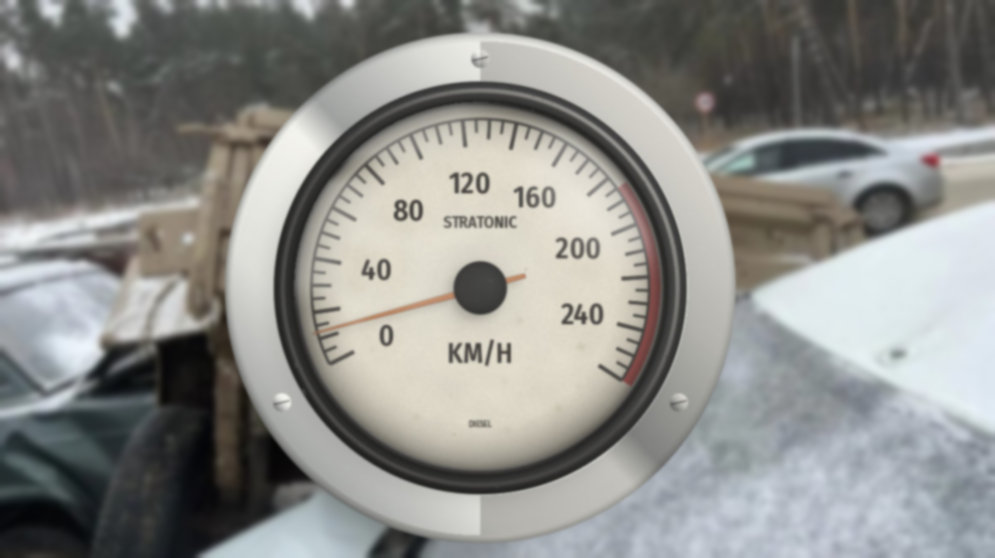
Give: 12.5,km/h
